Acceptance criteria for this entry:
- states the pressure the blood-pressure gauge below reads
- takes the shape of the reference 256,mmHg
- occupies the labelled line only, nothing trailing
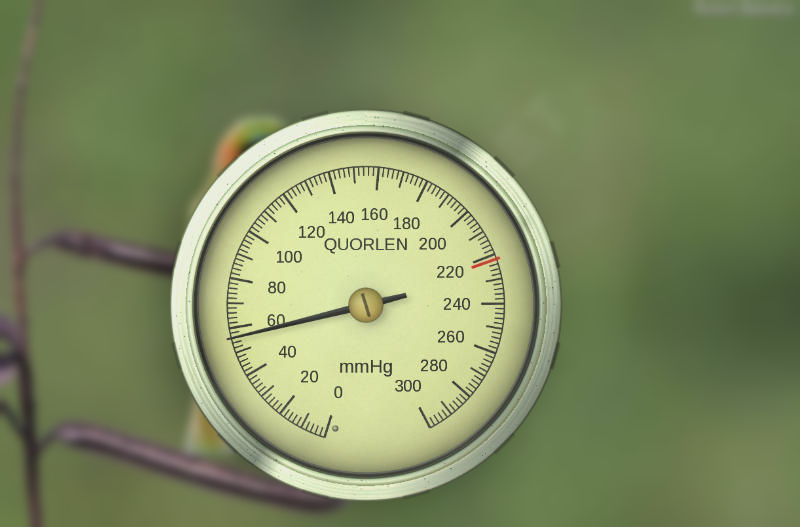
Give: 56,mmHg
